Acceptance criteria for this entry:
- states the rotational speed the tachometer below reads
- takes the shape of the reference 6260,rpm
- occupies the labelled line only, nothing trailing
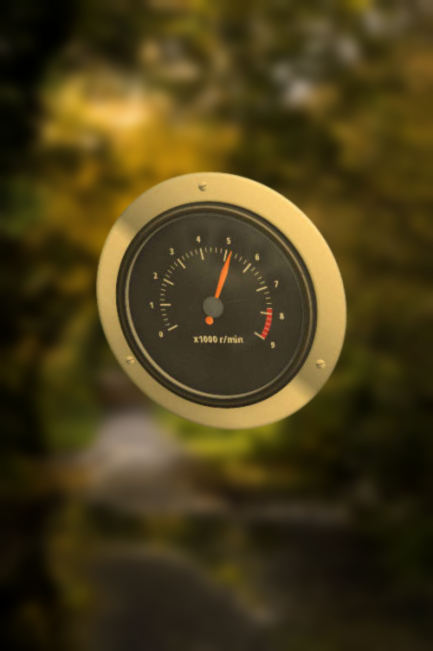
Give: 5200,rpm
